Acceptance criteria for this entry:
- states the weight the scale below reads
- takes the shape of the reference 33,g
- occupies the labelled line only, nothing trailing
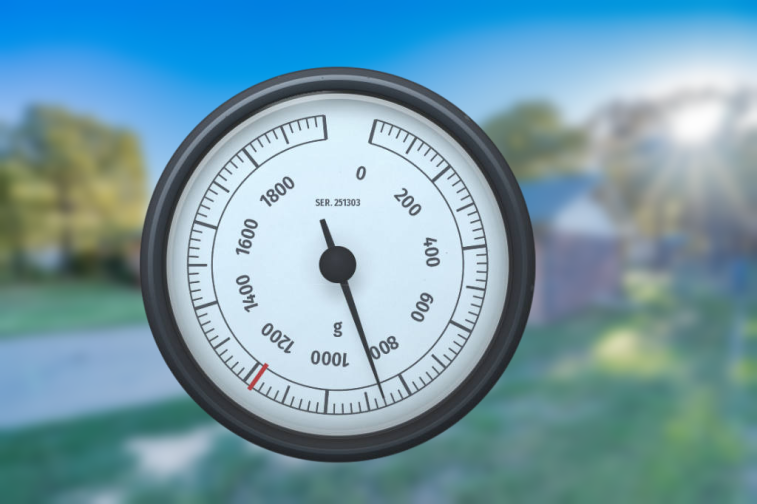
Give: 860,g
